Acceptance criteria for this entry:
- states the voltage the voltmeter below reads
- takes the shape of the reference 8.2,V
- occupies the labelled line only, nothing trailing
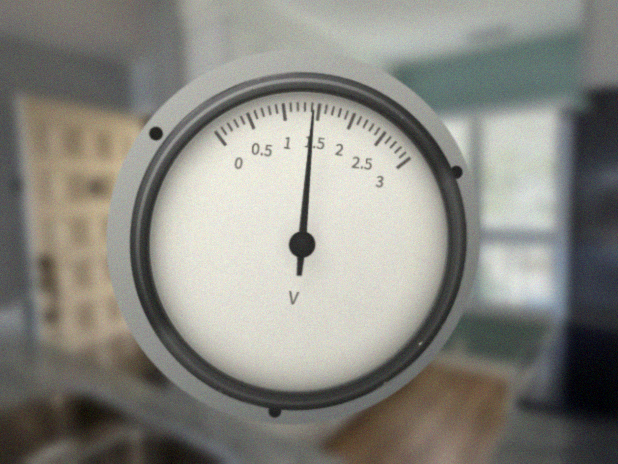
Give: 1.4,V
